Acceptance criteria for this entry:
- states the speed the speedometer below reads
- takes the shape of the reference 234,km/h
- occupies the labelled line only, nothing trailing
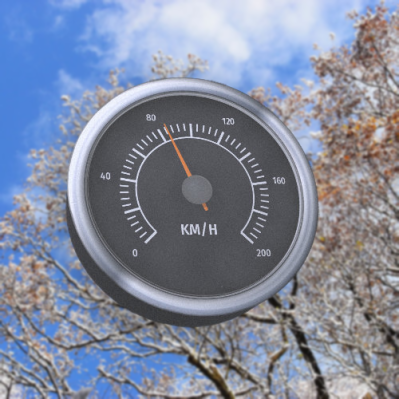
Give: 84,km/h
